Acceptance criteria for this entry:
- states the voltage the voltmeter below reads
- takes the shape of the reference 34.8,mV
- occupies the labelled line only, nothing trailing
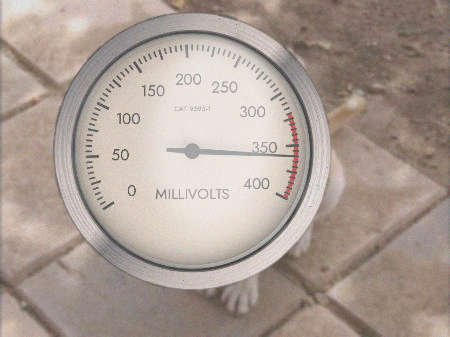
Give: 360,mV
